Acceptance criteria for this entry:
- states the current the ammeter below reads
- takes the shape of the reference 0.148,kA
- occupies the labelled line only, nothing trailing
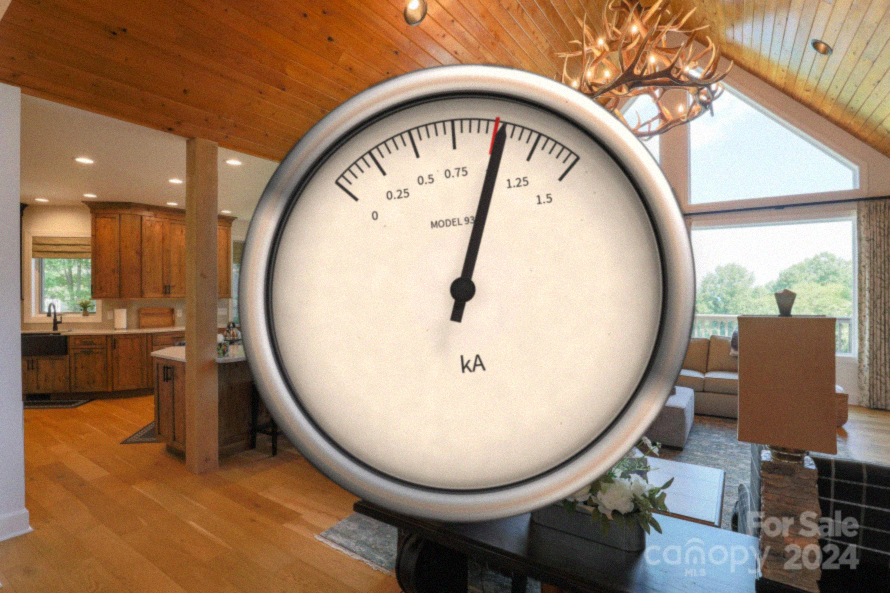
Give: 1.05,kA
